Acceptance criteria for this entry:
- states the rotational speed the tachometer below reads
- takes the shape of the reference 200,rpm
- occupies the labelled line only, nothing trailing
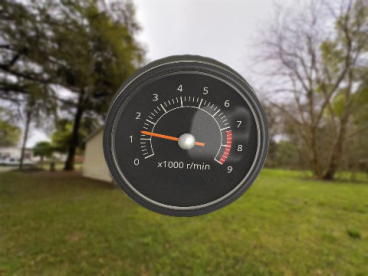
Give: 1400,rpm
